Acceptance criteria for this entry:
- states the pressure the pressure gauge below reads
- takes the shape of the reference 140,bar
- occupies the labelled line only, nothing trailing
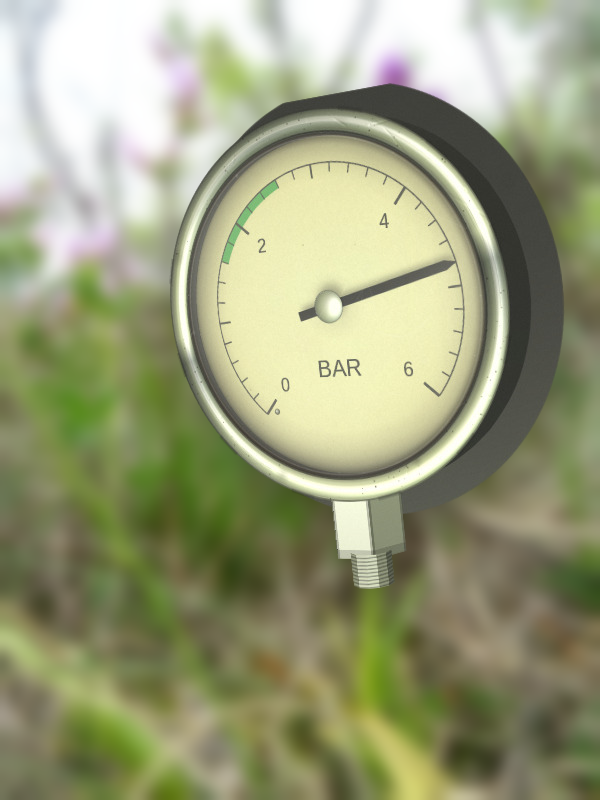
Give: 4.8,bar
